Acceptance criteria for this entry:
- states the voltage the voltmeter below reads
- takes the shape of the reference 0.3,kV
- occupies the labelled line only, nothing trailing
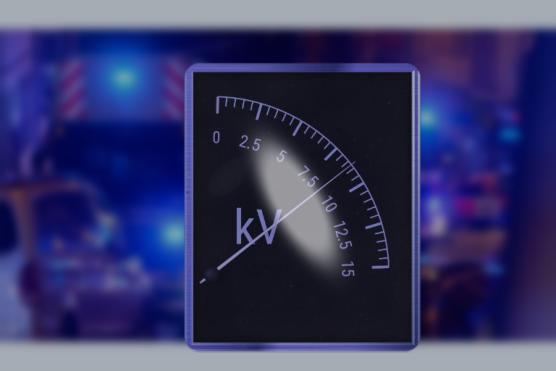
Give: 8.75,kV
